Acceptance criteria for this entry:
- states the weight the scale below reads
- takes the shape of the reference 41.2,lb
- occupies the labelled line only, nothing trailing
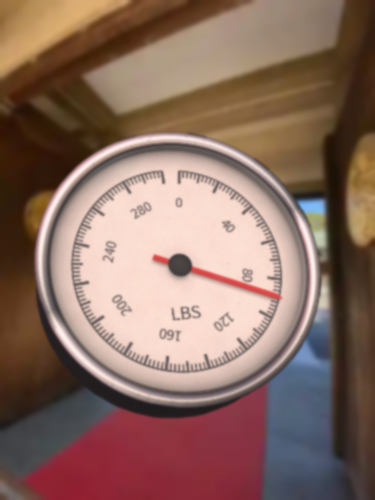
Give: 90,lb
